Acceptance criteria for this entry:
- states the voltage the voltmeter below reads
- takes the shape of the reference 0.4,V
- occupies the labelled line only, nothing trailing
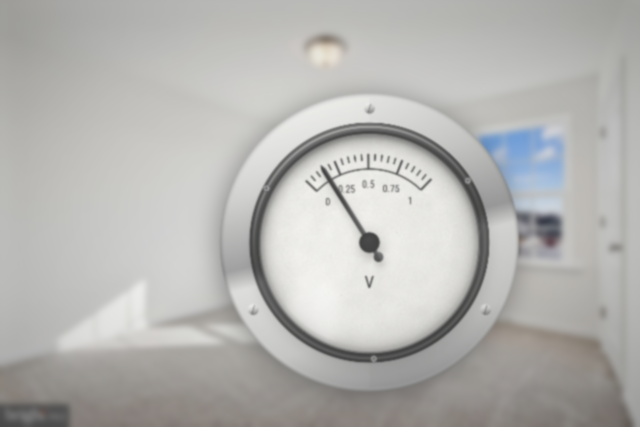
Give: 0.15,V
